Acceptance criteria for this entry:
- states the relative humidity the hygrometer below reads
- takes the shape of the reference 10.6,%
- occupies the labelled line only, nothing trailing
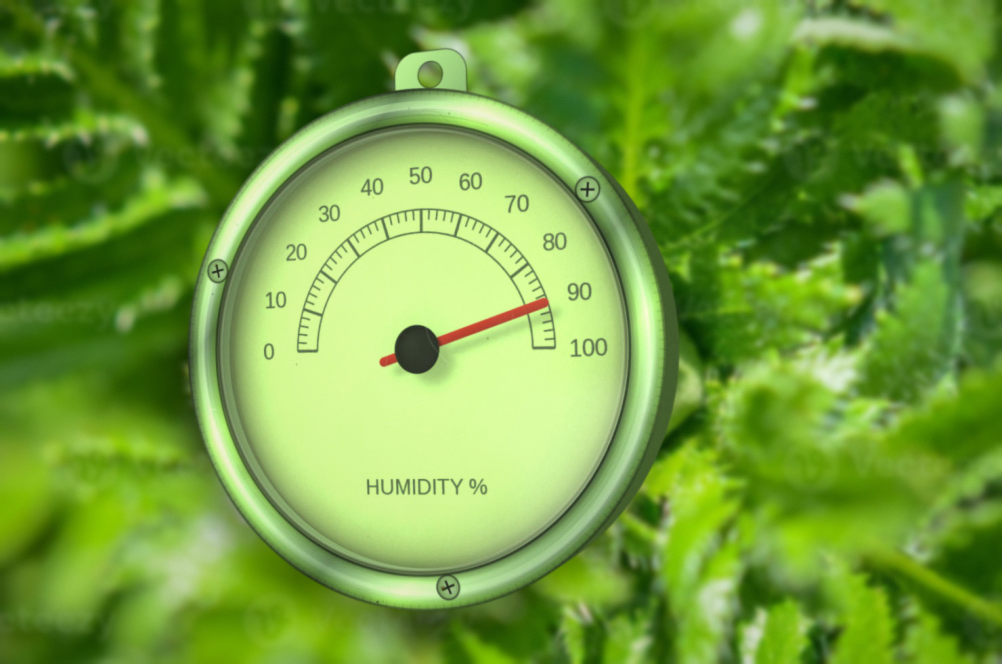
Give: 90,%
